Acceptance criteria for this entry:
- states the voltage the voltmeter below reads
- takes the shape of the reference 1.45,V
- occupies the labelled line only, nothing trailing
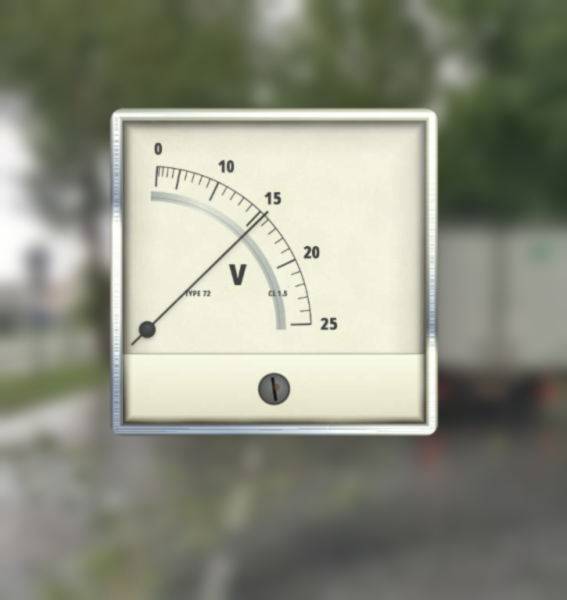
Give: 15.5,V
